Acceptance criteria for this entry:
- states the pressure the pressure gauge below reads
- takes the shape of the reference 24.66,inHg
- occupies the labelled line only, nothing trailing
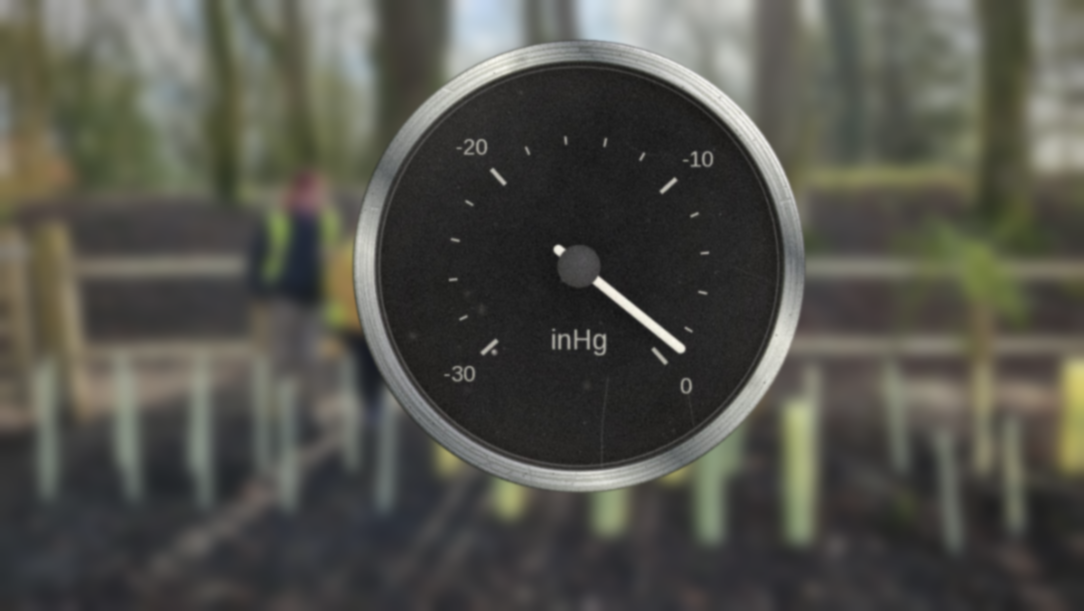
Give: -1,inHg
